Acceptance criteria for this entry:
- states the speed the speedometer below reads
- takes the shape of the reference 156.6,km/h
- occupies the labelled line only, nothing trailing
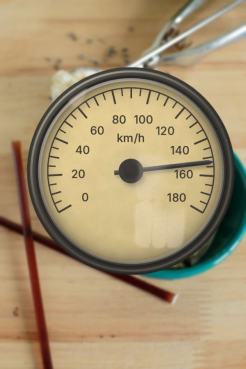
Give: 152.5,km/h
